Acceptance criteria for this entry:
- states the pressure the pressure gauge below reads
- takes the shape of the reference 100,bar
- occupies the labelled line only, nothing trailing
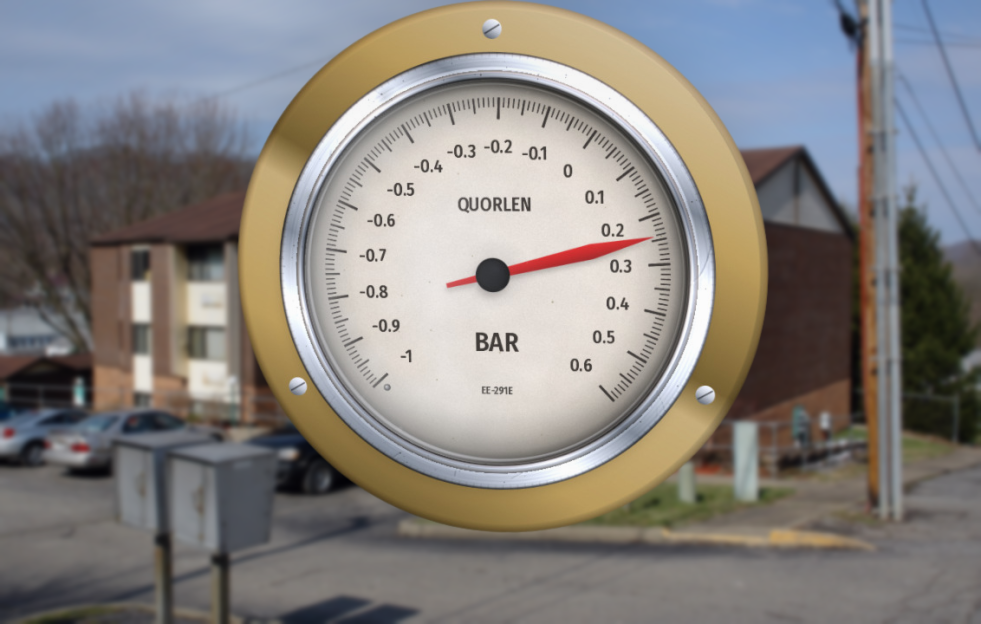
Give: 0.24,bar
